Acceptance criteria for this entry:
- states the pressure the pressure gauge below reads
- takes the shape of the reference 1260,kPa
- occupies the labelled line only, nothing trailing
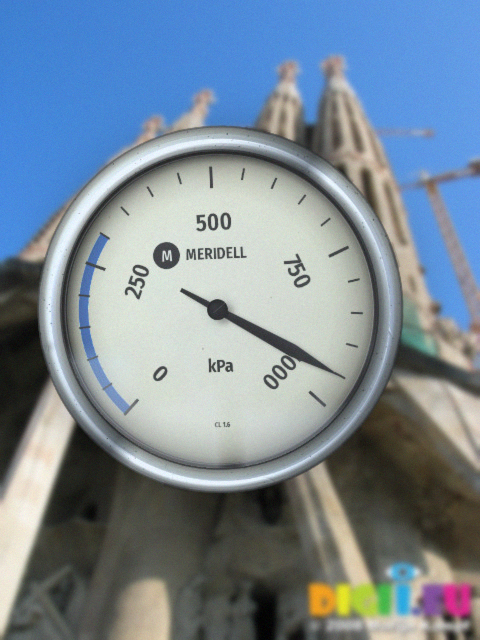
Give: 950,kPa
